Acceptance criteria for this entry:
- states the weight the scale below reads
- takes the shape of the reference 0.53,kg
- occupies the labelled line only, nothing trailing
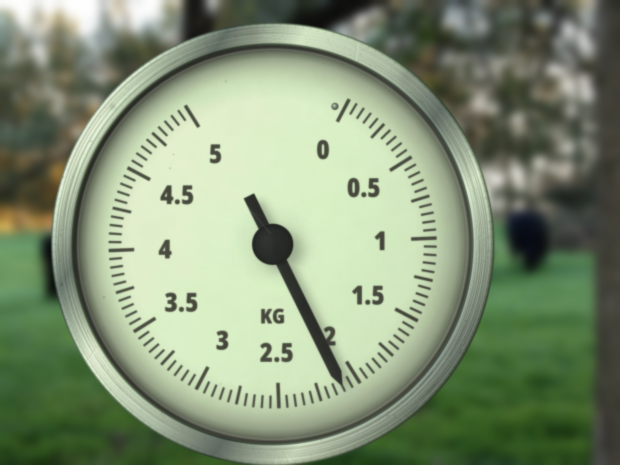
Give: 2.1,kg
